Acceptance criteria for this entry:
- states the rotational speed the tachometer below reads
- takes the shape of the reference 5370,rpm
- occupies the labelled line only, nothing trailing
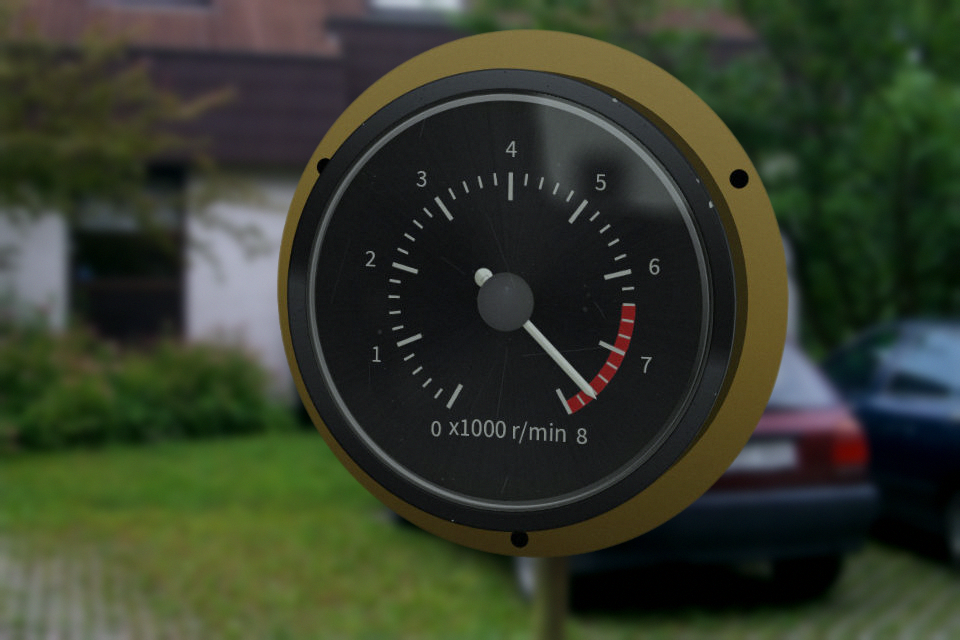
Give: 7600,rpm
